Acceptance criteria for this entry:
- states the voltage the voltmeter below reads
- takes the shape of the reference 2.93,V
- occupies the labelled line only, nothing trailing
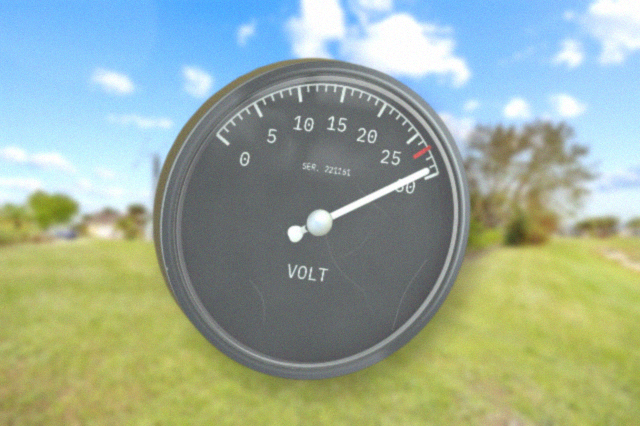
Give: 29,V
